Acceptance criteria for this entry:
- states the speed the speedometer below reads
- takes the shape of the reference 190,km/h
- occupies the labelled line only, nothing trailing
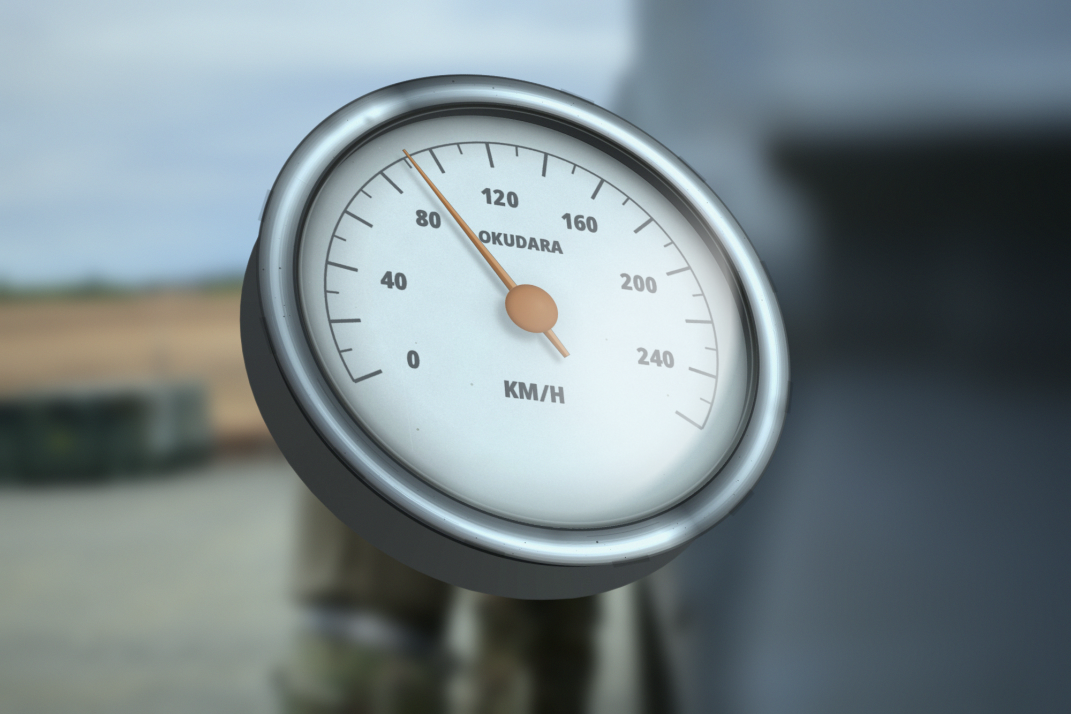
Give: 90,km/h
